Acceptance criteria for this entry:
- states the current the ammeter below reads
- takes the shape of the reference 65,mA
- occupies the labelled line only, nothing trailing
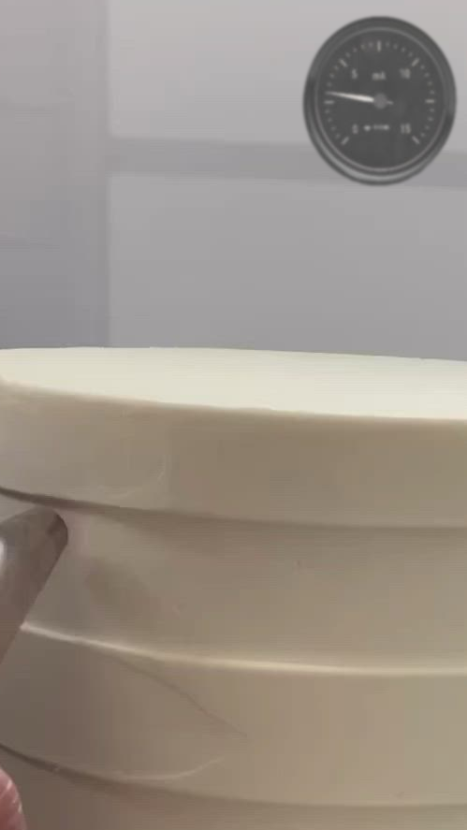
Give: 3,mA
